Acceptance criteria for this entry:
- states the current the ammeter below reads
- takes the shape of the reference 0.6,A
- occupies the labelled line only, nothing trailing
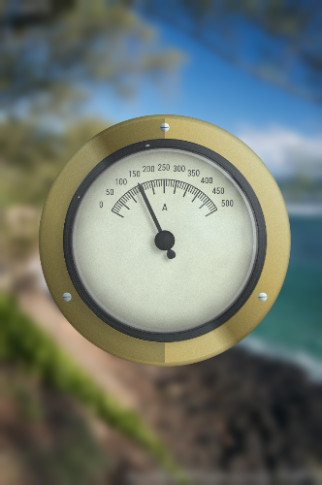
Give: 150,A
